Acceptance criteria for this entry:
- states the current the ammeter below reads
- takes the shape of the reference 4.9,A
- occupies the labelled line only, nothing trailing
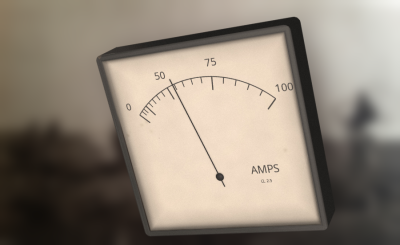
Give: 55,A
